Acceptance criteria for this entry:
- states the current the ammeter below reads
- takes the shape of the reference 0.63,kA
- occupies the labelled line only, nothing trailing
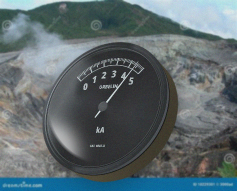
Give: 4.5,kA
